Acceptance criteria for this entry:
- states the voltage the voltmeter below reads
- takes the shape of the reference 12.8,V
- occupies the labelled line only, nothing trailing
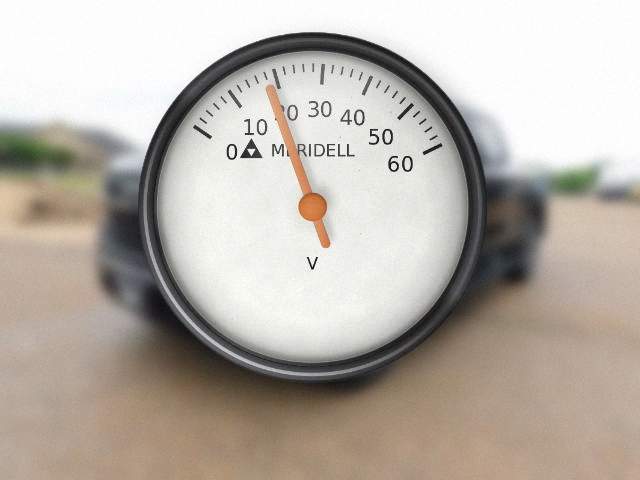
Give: 18,V
